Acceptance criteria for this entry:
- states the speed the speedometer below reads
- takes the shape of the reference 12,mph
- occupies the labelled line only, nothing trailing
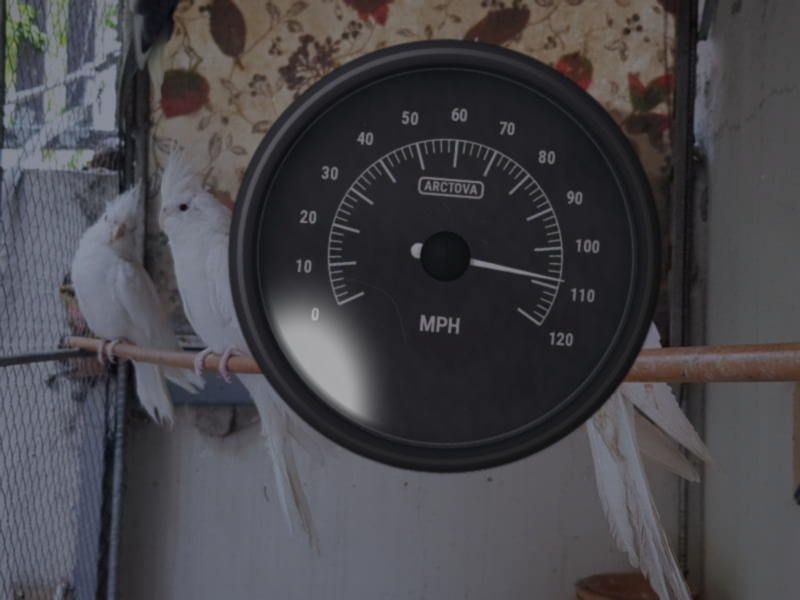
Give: 108,mph
